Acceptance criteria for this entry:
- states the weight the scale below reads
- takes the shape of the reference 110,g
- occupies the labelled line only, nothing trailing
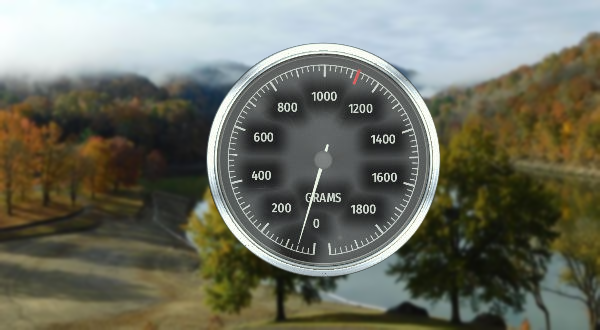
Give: 60,g
